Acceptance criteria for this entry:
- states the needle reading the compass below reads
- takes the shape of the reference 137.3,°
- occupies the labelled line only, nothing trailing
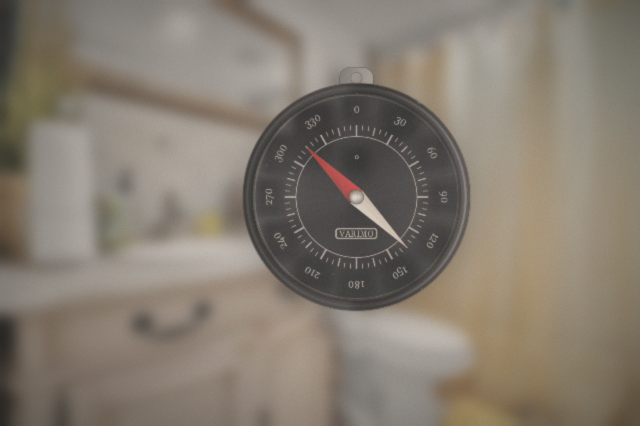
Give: 315,°
